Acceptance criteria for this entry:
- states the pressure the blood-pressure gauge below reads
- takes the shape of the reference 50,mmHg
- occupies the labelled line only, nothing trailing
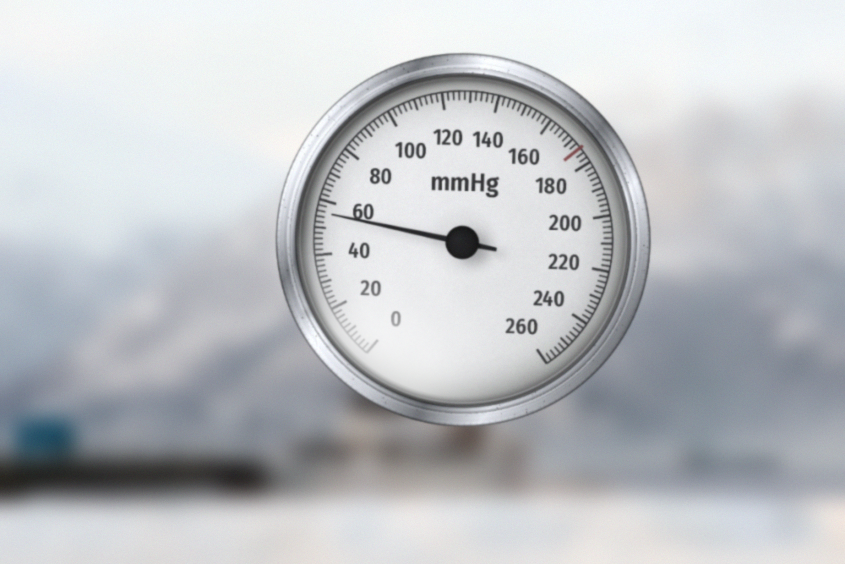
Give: 56,mmHg
